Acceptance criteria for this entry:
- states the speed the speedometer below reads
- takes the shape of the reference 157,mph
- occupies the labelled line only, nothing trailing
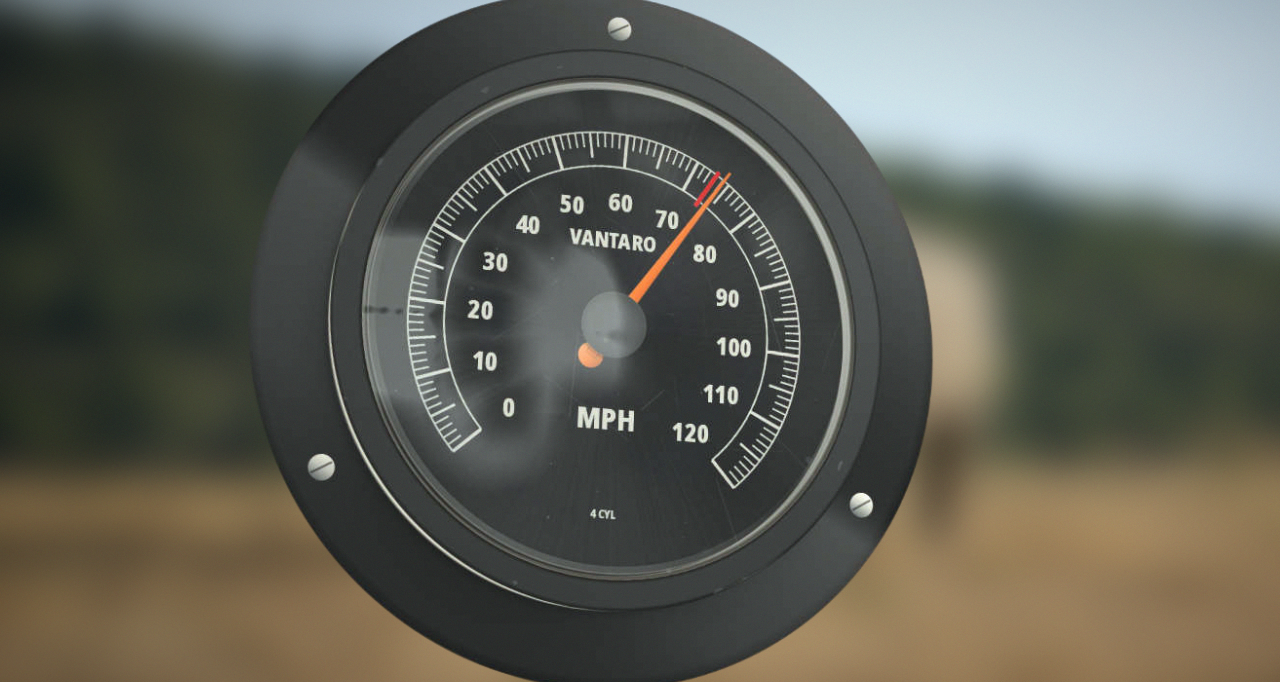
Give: 74,mph
